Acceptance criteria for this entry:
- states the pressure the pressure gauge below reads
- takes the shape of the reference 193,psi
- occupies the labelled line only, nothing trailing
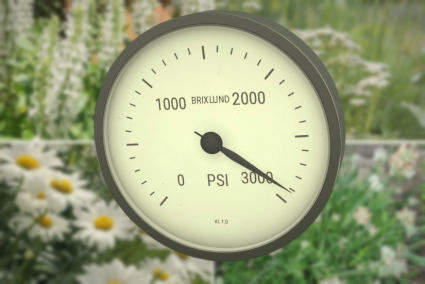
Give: 2900,psi
